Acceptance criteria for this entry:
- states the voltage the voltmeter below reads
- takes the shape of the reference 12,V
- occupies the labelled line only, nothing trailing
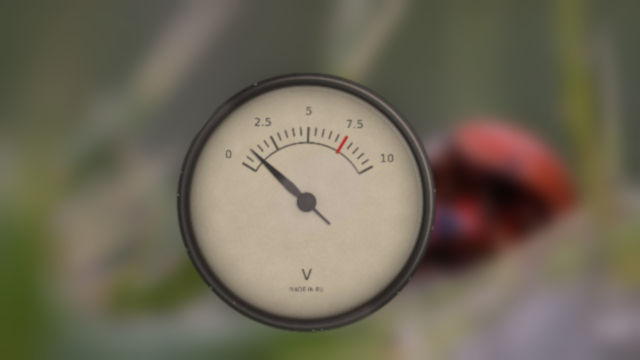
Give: 1,V
